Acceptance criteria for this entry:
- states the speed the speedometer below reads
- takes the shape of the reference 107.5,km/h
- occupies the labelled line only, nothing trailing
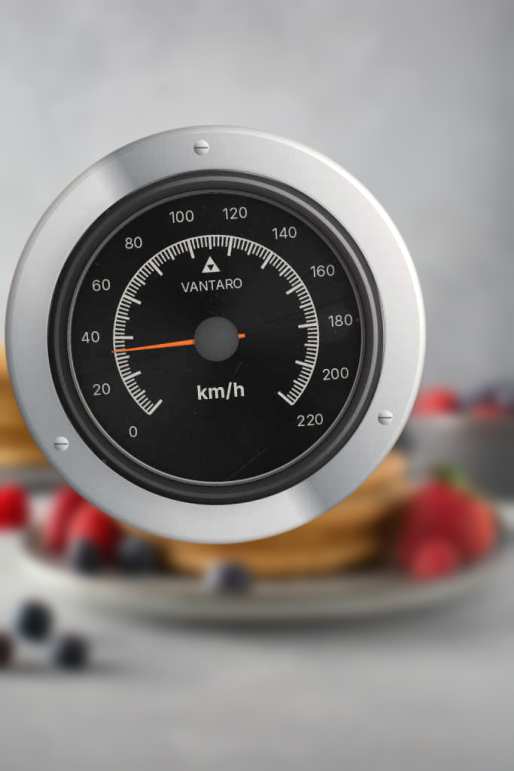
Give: 34,km/h
